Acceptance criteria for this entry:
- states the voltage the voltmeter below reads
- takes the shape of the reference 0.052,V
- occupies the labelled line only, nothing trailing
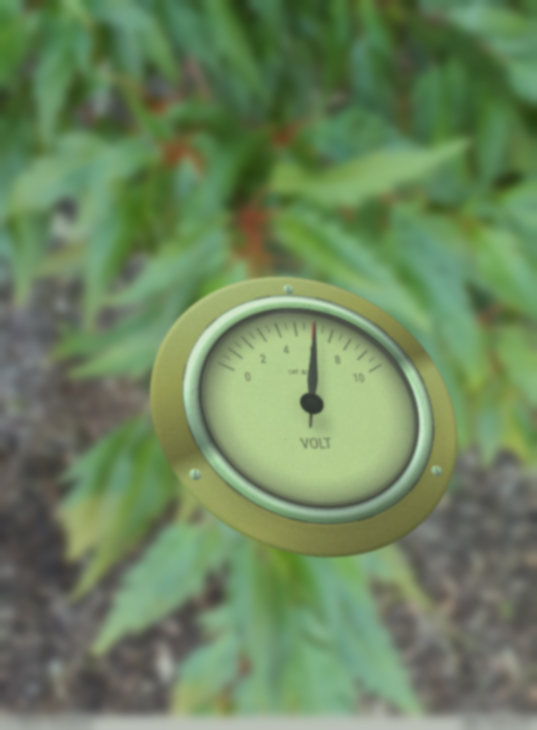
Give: 6,V
